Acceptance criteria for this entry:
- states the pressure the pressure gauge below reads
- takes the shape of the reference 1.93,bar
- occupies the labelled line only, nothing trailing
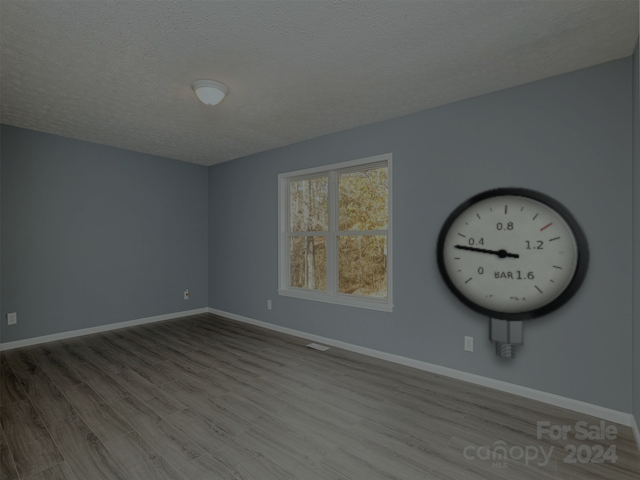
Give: 0.3,bar
